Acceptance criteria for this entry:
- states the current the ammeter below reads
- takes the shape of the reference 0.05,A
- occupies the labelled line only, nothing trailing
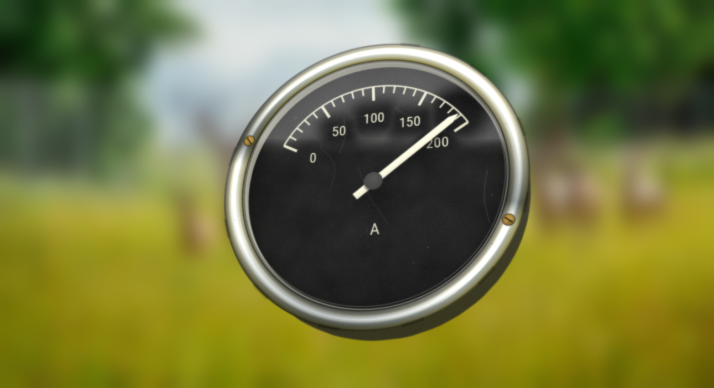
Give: 190,A
